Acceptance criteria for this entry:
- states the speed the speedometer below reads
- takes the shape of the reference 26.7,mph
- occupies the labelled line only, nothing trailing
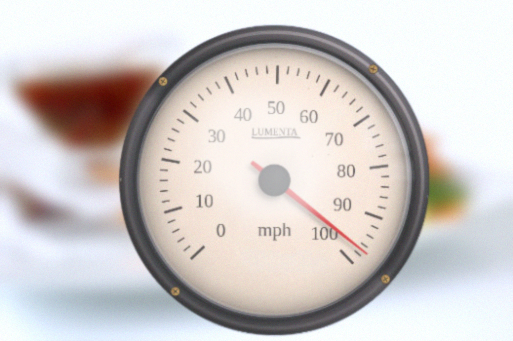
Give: 97,mph
